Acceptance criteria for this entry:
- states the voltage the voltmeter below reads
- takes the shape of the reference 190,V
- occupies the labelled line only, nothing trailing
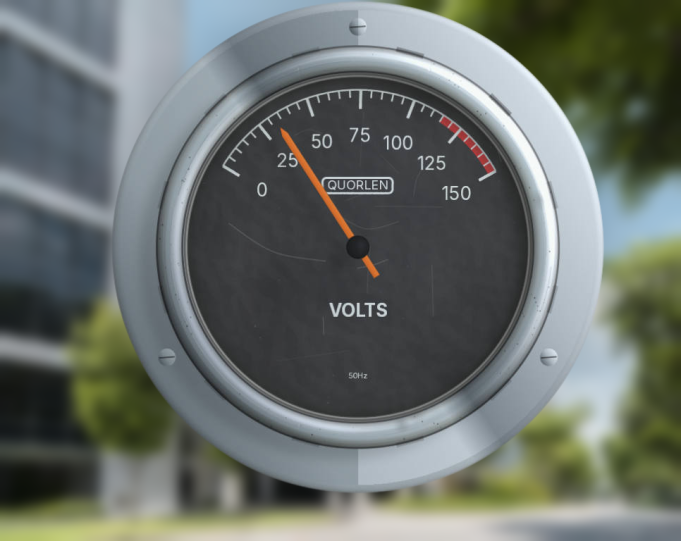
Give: 32.5,V
